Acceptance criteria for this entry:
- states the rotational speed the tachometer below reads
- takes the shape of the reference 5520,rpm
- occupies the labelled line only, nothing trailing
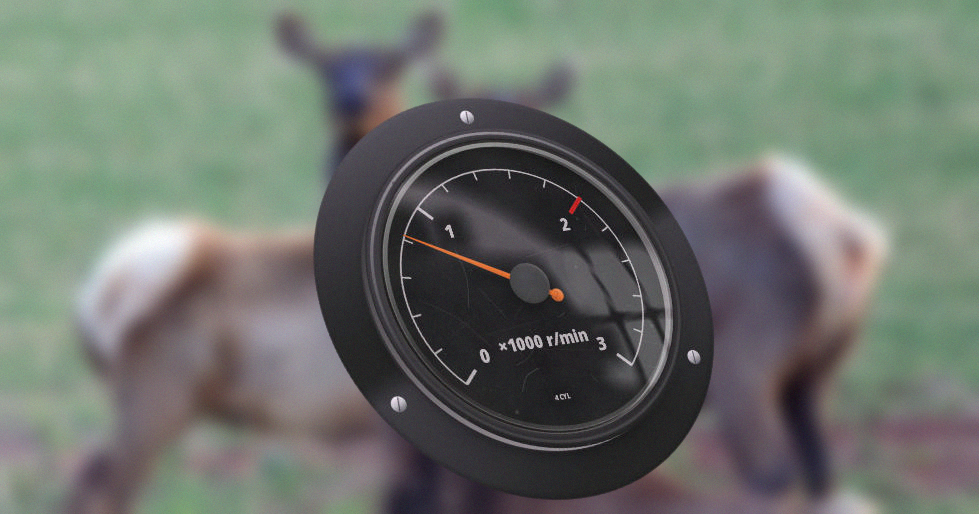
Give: 800,rpm
